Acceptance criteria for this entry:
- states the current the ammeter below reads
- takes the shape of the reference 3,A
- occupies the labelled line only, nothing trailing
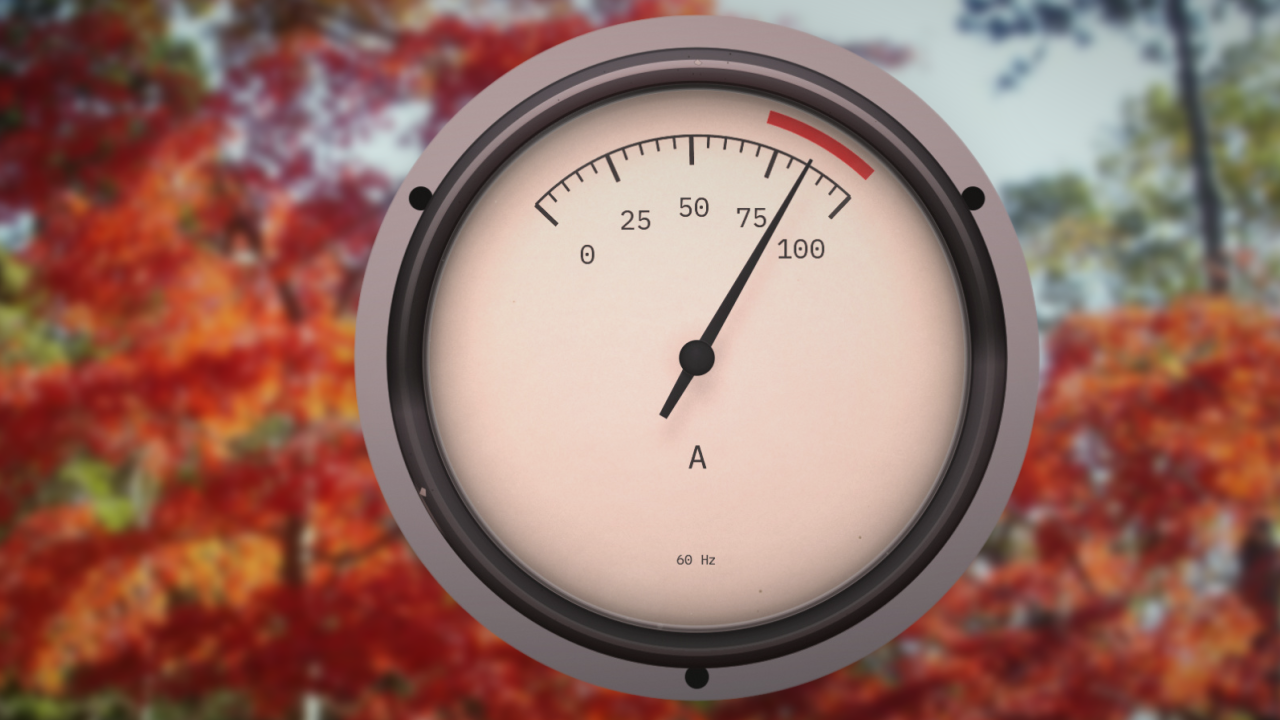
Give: 85,A
